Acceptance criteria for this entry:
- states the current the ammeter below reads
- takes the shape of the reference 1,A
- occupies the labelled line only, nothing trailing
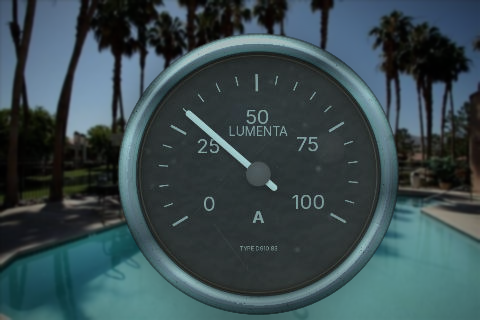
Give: 30,A
